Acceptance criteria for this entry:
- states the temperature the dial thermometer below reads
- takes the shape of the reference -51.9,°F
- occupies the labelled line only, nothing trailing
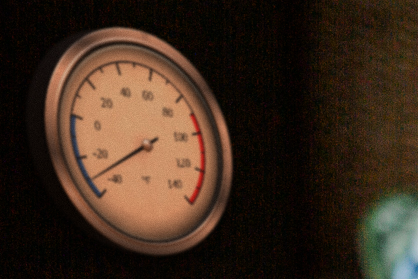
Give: -30,°F
